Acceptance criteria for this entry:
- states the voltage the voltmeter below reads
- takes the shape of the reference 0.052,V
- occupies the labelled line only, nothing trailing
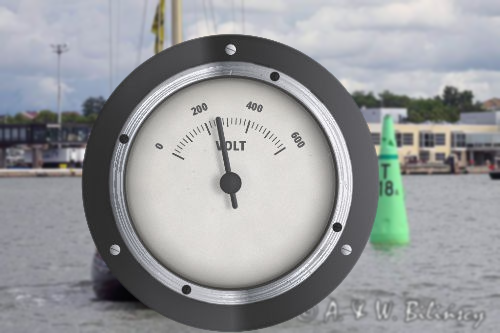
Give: 260,V
